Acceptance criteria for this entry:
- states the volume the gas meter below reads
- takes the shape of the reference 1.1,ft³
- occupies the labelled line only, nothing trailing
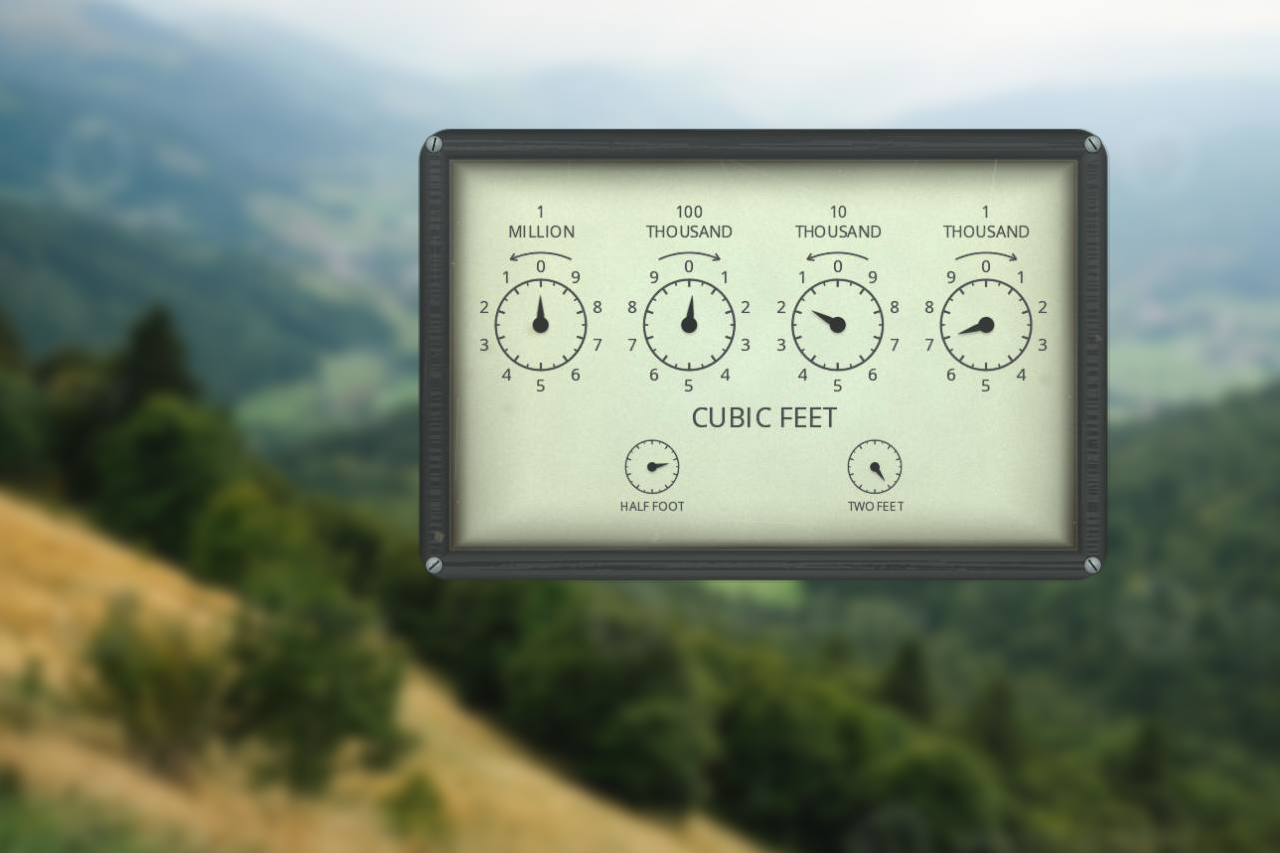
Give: 1700,ft³
